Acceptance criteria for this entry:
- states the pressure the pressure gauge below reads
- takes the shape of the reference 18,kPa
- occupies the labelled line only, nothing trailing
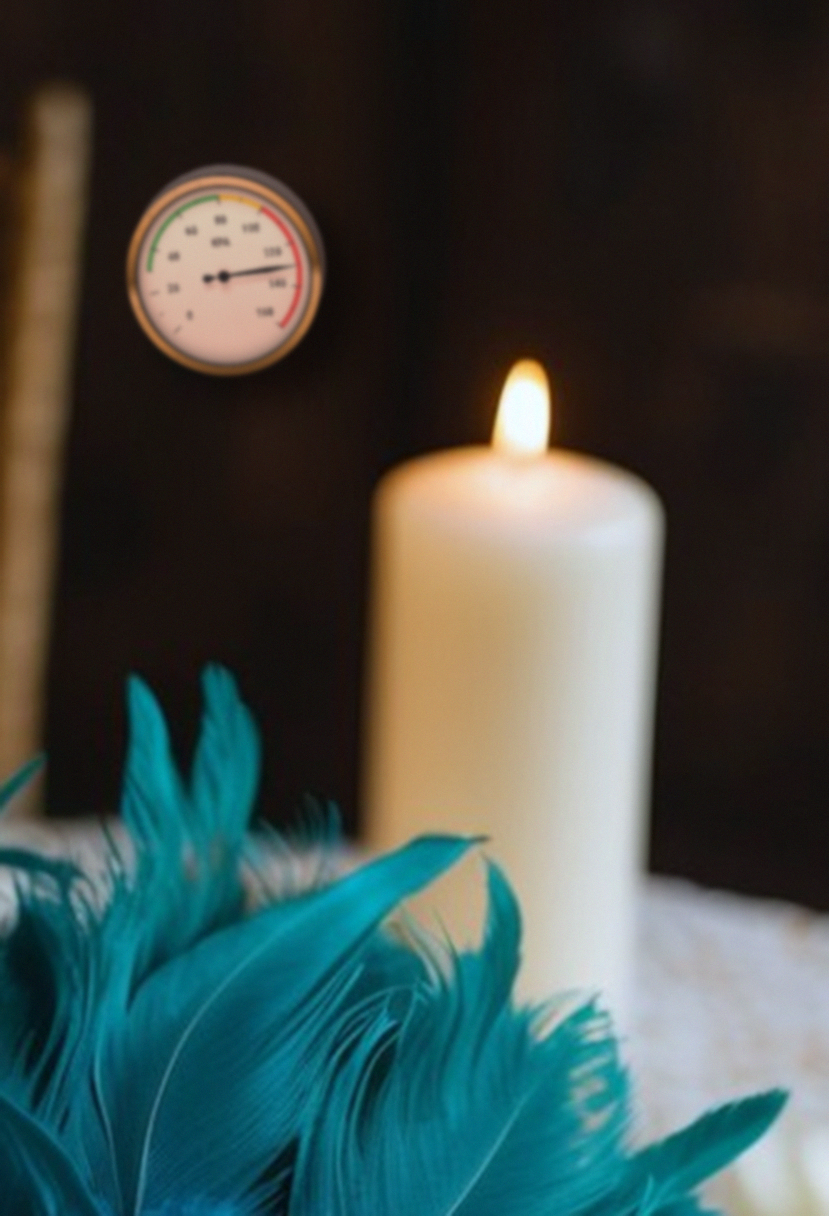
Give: 130,kPa
